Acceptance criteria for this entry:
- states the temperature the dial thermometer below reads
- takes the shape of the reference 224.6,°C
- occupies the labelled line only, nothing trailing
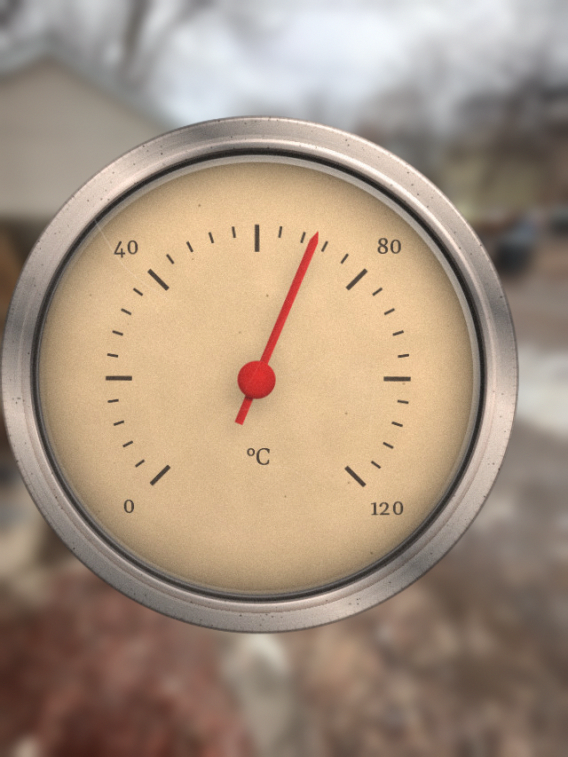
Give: 70,°C
